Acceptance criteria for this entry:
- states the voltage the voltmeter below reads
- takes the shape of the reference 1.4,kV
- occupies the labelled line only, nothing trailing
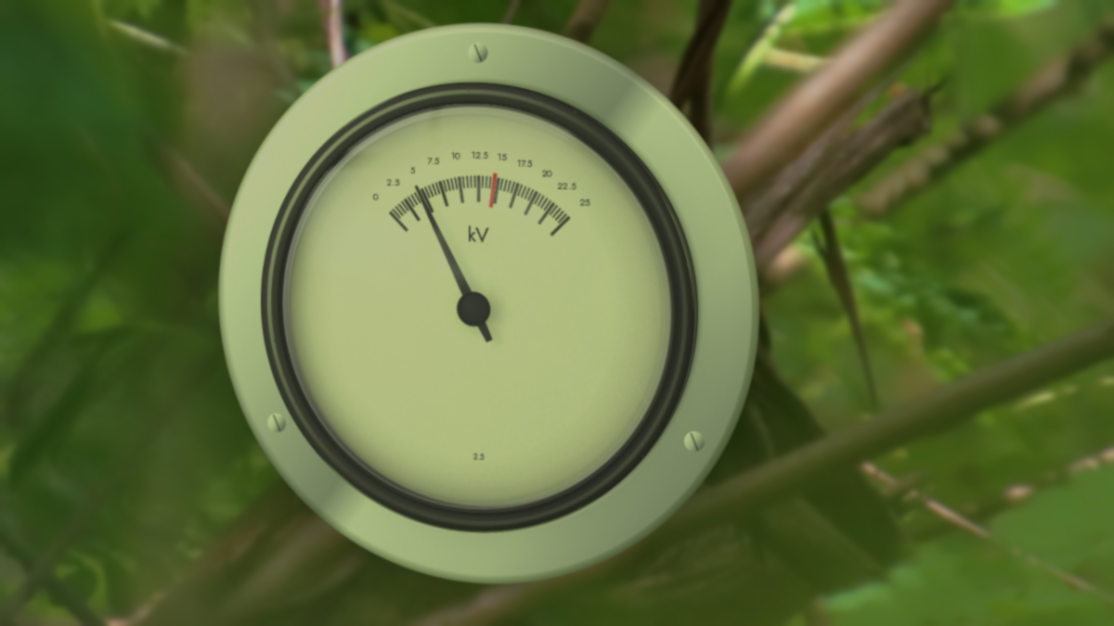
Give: 5,kV
